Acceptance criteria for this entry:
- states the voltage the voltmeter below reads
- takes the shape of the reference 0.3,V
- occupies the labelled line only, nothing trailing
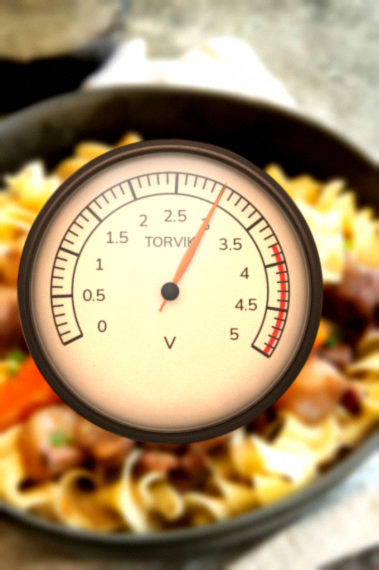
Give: 3,V
